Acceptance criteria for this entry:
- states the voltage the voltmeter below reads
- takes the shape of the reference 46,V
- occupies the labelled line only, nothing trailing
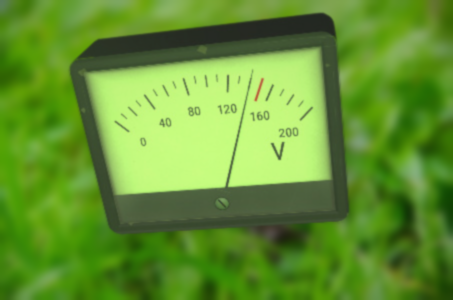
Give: 140,V
